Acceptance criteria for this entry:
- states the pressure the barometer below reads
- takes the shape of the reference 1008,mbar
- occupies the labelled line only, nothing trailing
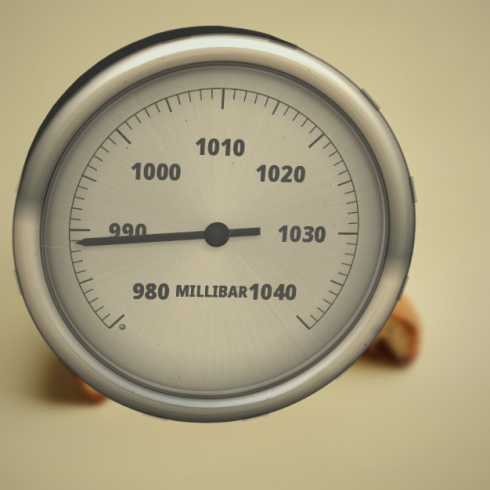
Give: 989,mbar
